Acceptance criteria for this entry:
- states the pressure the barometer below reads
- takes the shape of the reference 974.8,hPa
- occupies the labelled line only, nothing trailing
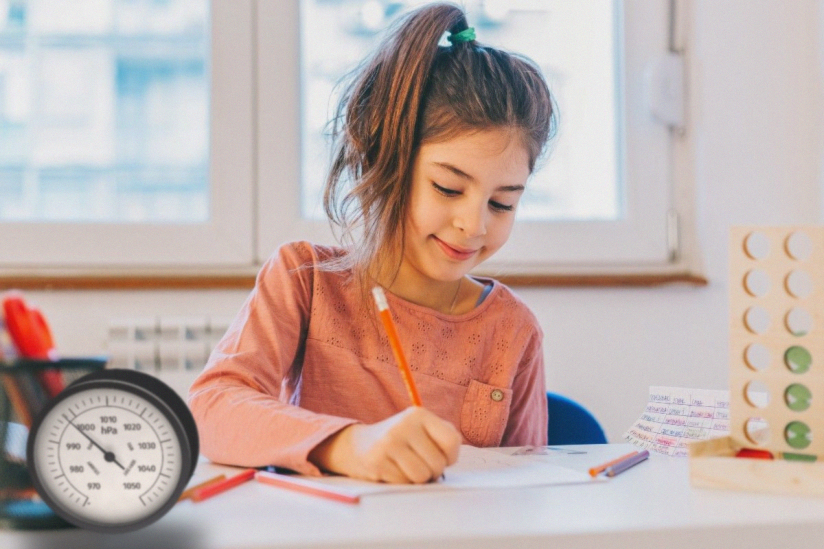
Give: 998,hPa
